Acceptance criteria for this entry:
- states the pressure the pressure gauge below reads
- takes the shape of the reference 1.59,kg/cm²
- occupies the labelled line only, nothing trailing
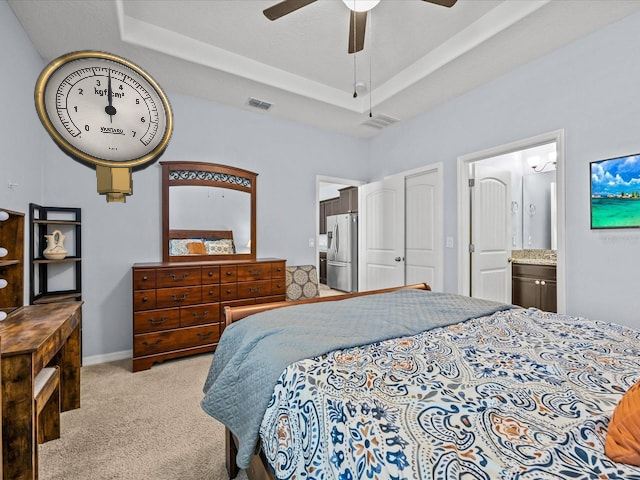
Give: 3.5,kg/cm²
